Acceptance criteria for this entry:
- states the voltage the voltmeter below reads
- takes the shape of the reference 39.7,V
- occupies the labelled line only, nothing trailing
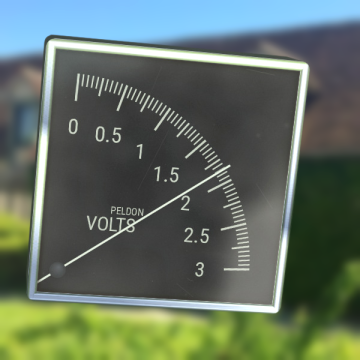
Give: 1.85,V
